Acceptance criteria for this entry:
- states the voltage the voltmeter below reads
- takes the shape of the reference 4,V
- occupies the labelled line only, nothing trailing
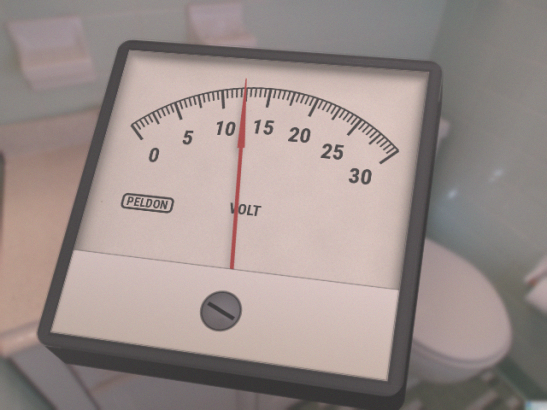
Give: 12.5,V
